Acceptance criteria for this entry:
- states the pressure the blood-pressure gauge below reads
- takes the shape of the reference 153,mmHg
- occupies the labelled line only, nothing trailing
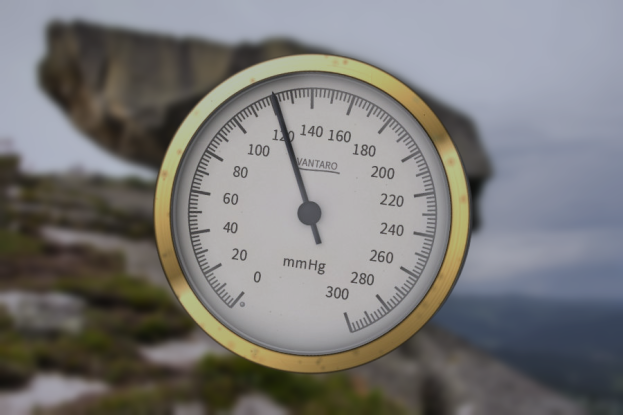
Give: 122,mmHg
